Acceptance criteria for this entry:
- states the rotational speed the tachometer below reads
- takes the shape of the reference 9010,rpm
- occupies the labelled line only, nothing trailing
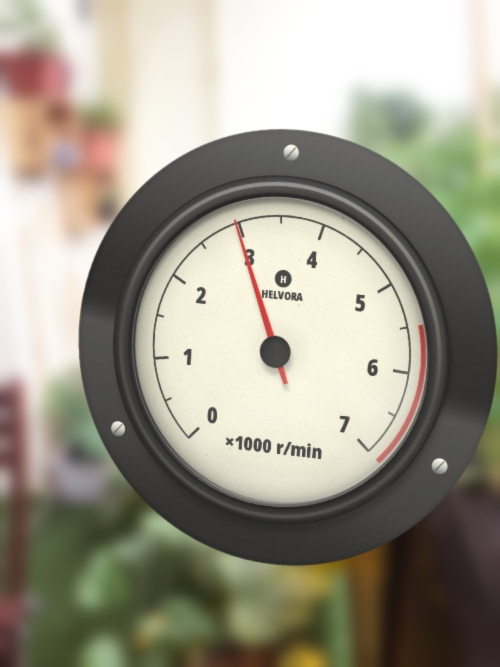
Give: 3000,rpm
